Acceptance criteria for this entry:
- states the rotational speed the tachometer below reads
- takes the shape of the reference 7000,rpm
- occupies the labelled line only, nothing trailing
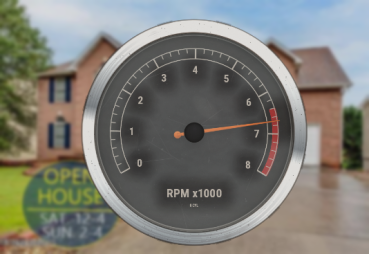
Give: 6700,rpm
